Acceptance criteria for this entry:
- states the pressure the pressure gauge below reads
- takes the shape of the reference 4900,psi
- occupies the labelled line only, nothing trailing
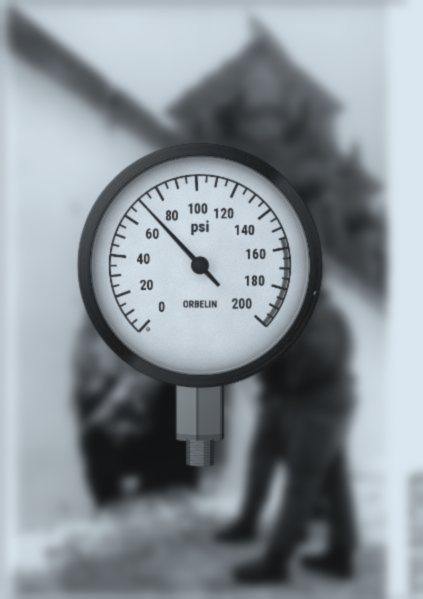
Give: 70,psi
